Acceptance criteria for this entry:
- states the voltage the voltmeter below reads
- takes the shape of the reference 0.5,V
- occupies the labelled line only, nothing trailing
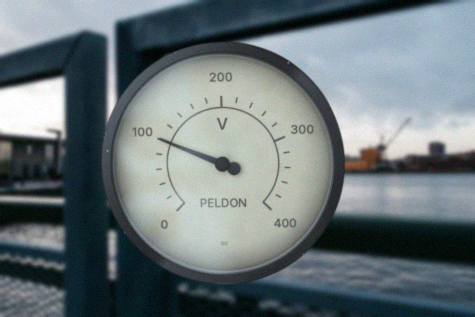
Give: 100,V
